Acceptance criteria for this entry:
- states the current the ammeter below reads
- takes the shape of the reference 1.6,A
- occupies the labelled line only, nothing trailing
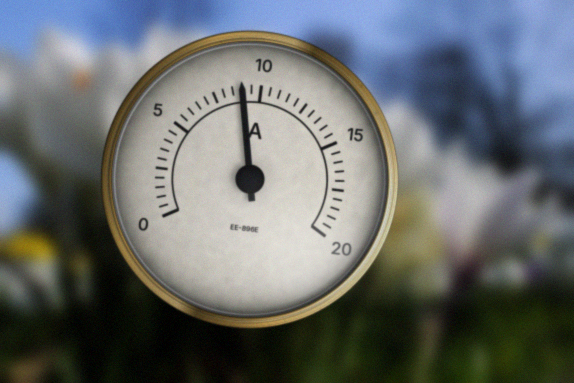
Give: 9,A
